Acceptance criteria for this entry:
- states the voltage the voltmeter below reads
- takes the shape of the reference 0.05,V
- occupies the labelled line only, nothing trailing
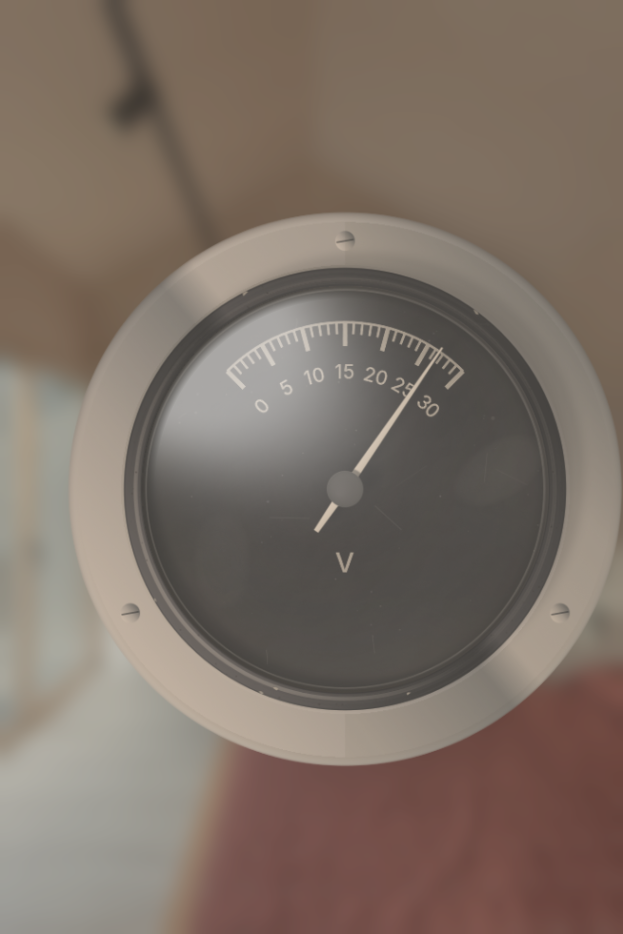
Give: 26.5,V
